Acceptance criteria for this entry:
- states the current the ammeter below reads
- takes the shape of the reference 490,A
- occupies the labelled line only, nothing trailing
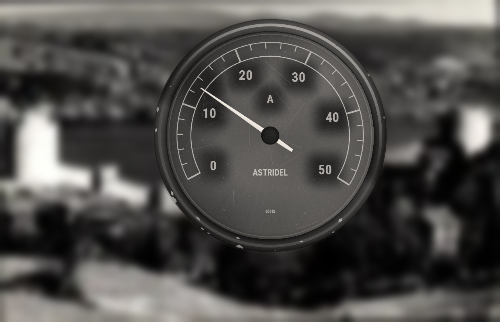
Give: 13,A
